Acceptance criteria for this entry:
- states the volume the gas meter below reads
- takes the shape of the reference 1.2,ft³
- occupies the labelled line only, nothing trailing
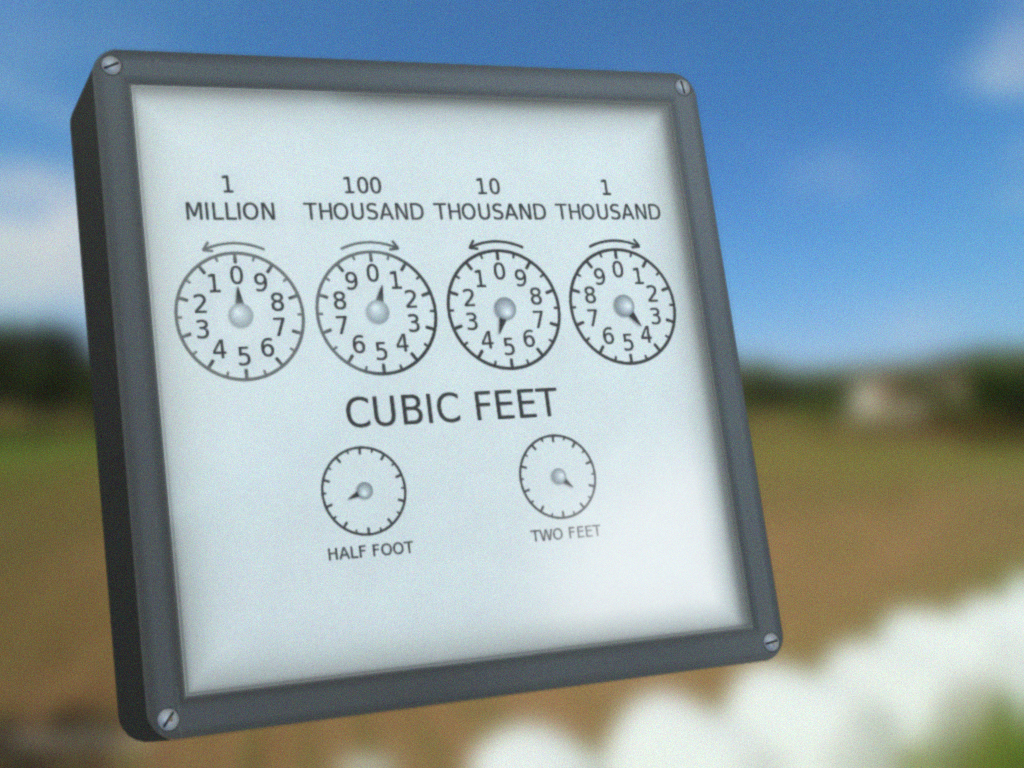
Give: 4400,ft³
